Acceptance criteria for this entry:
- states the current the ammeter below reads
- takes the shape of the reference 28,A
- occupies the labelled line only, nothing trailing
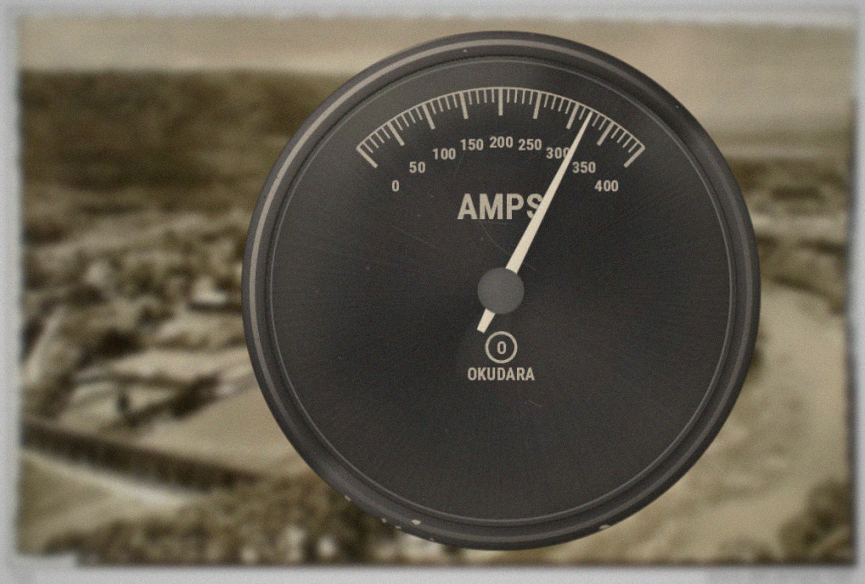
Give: 320,A
